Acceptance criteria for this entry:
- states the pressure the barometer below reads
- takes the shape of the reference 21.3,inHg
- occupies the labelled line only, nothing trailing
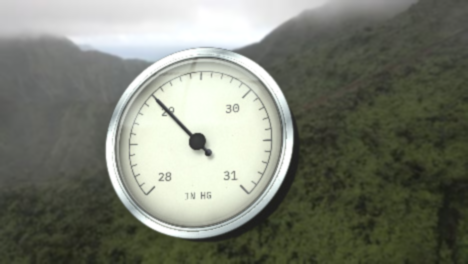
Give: 29,inHg
